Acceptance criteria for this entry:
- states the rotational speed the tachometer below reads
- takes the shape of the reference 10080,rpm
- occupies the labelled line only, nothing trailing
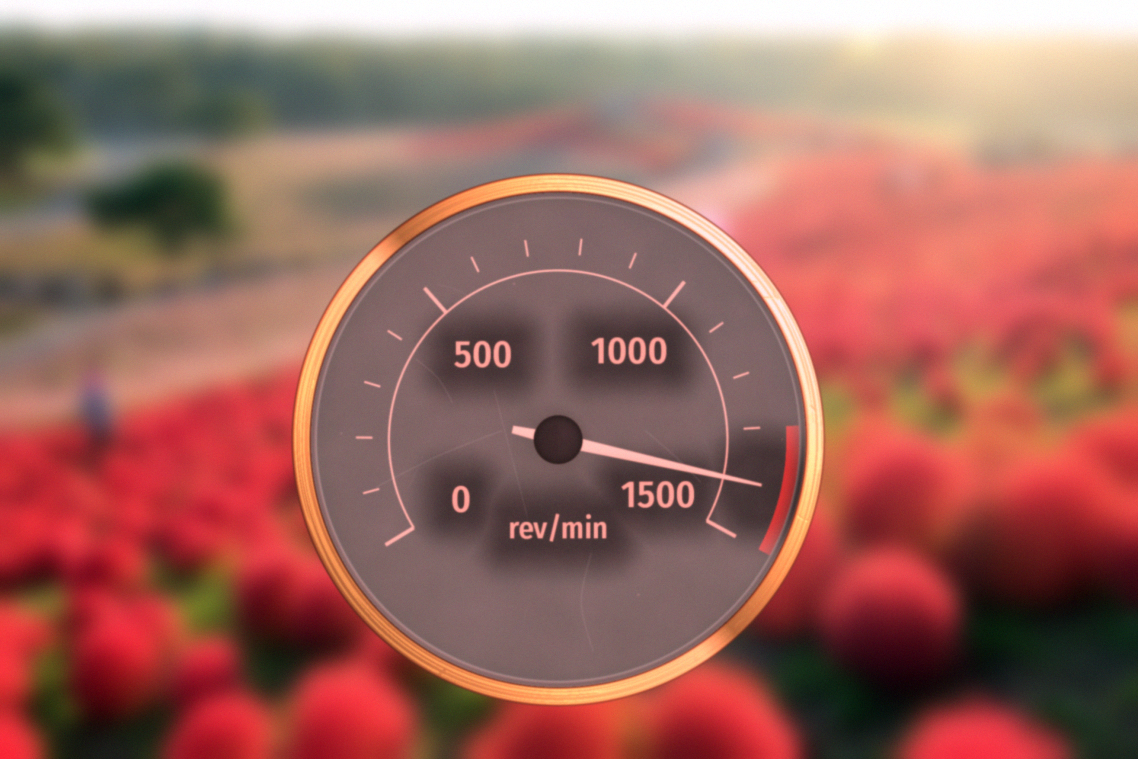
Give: 1400,rpm
